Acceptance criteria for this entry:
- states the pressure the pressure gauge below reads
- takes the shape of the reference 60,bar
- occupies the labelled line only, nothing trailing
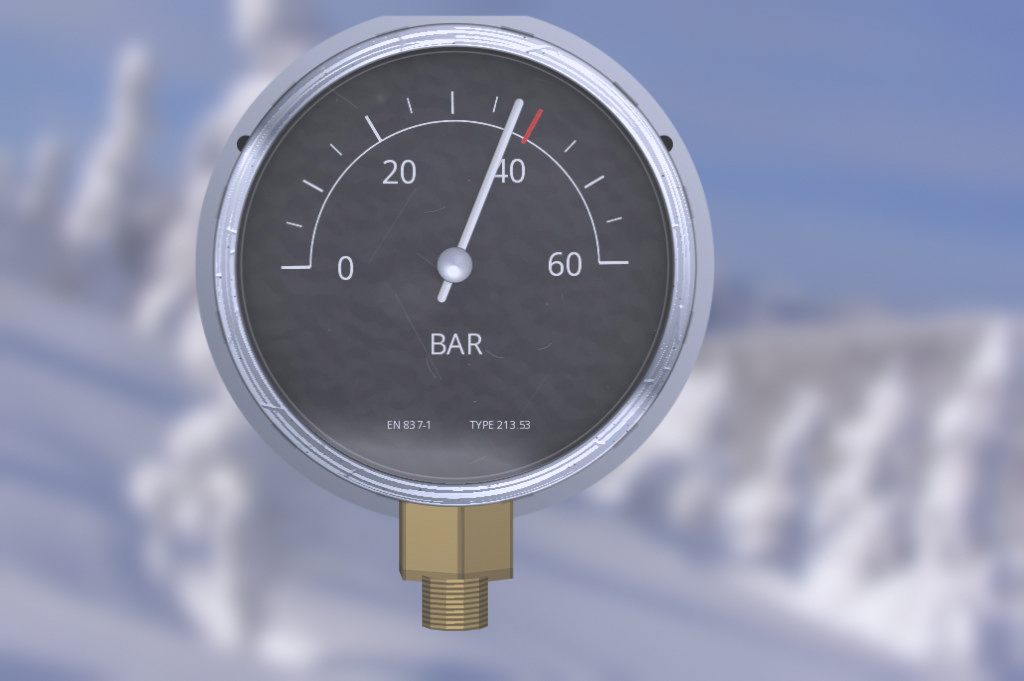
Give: 37.5,bar
